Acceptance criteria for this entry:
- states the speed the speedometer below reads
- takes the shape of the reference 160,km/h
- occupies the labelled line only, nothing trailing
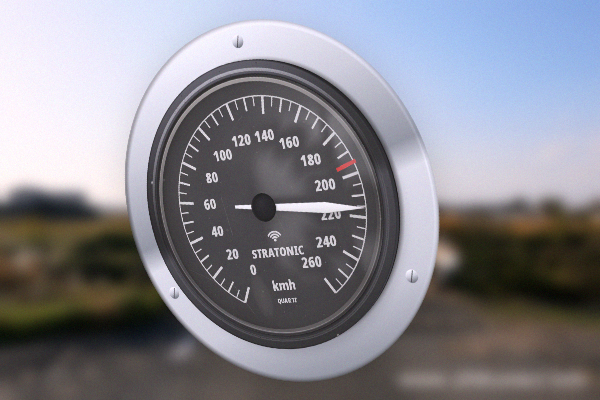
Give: 215,km/h
